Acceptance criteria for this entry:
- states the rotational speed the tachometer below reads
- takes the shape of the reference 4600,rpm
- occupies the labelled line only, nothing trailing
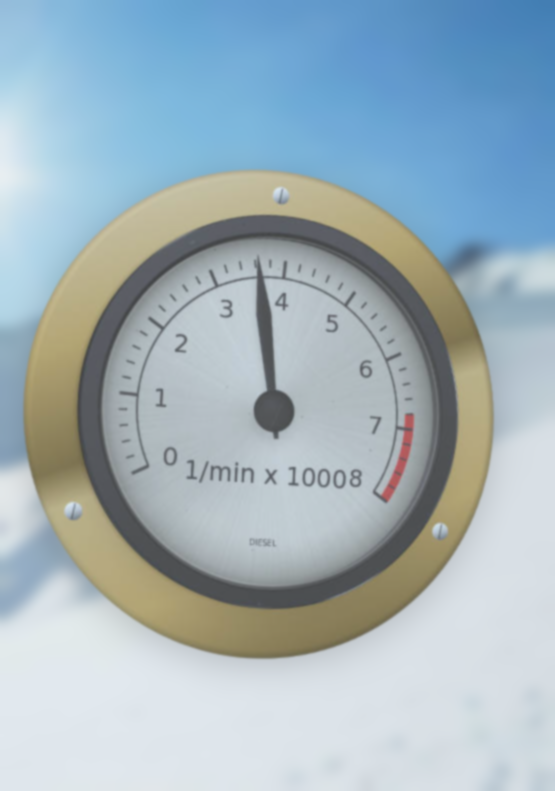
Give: 3600,rpm
